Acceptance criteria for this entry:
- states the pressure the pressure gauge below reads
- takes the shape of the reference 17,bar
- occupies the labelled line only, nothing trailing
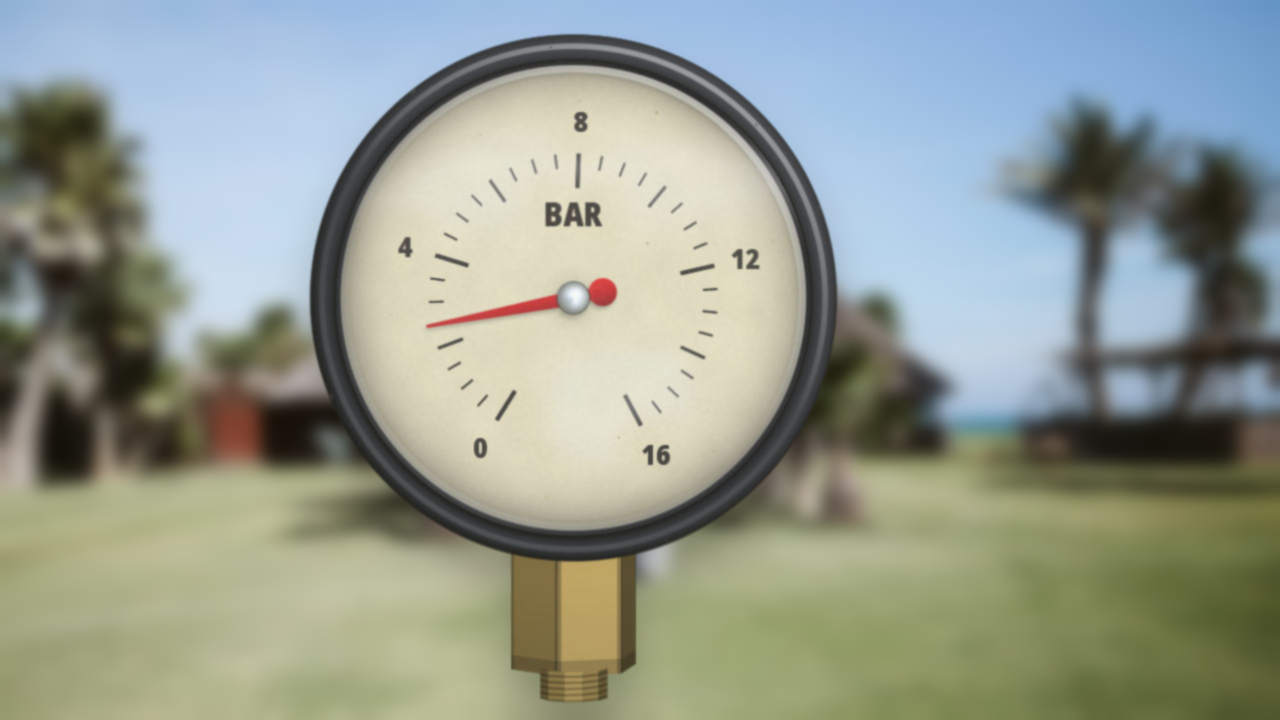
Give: 2.5,bar
